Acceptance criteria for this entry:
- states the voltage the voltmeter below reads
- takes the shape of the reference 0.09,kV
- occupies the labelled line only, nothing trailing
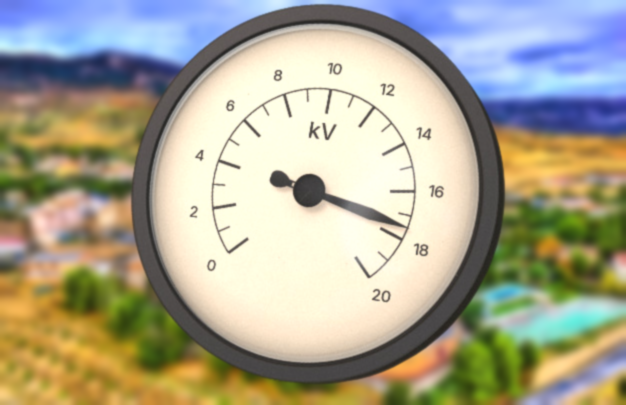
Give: 17.5,kV
